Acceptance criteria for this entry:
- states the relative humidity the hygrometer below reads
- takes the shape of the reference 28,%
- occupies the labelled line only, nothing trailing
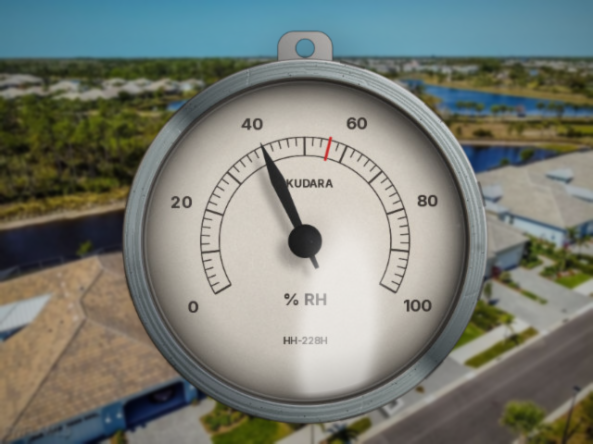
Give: 40,%
